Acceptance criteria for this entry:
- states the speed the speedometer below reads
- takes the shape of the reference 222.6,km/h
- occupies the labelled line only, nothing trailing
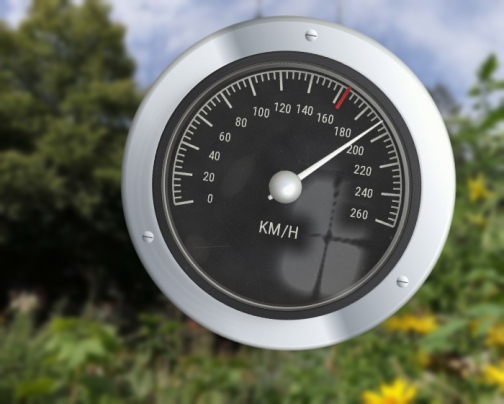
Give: 192,km/h
